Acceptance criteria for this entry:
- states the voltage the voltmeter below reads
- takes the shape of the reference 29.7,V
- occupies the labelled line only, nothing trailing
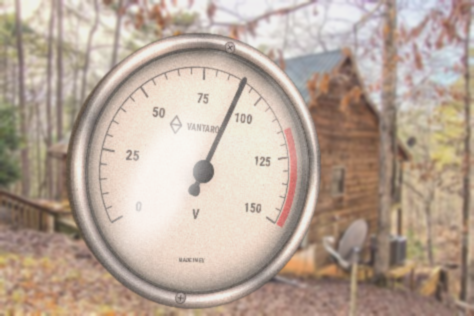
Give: 90,V
